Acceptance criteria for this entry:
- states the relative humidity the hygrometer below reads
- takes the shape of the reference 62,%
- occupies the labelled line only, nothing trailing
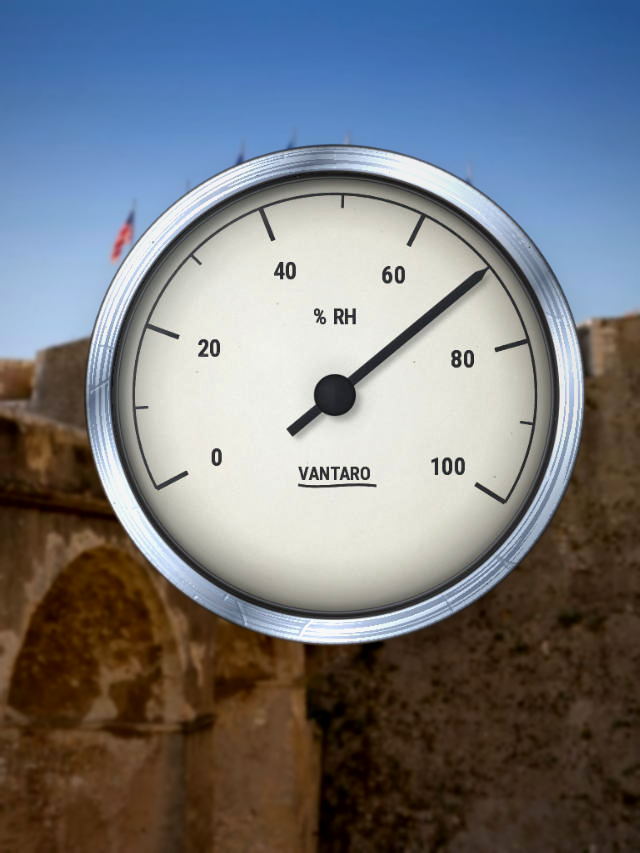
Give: 70,%
